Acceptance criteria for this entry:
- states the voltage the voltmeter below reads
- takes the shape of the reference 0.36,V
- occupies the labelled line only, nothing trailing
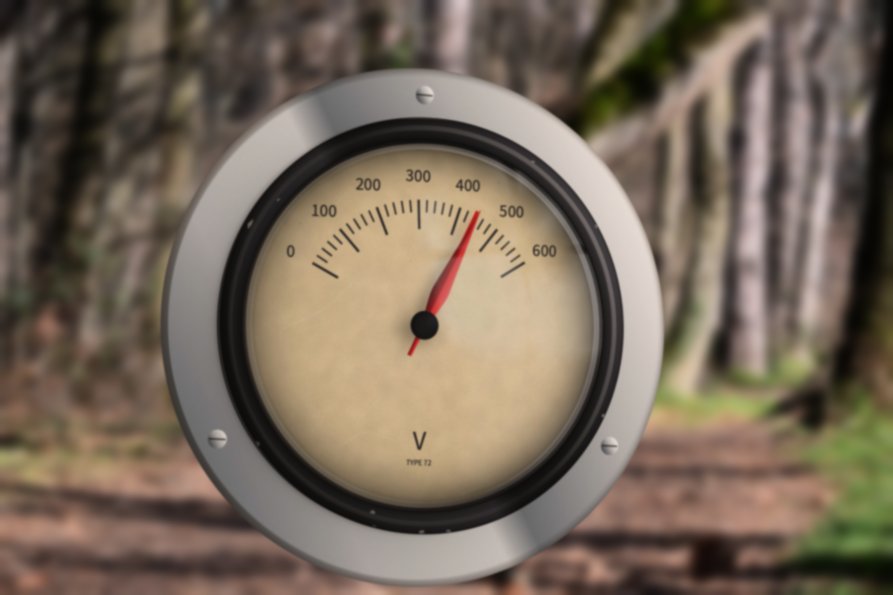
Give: 440,V
